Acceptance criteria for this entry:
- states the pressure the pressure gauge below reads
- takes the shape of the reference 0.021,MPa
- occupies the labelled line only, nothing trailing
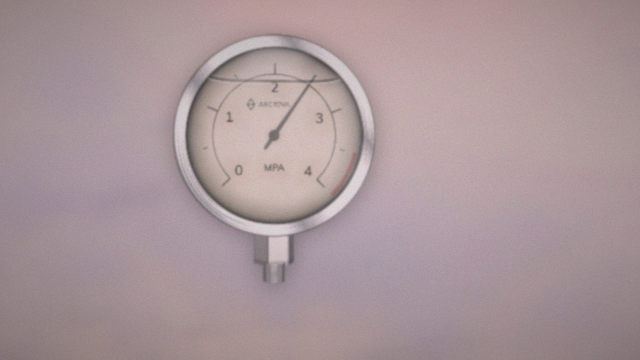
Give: 2.5,MPa
